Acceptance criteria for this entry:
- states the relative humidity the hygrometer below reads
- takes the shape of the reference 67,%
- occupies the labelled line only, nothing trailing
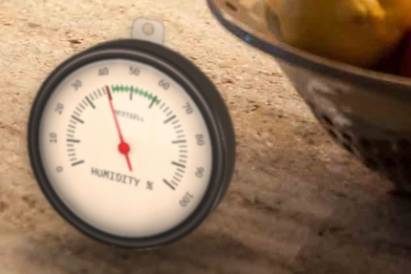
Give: 40,%
